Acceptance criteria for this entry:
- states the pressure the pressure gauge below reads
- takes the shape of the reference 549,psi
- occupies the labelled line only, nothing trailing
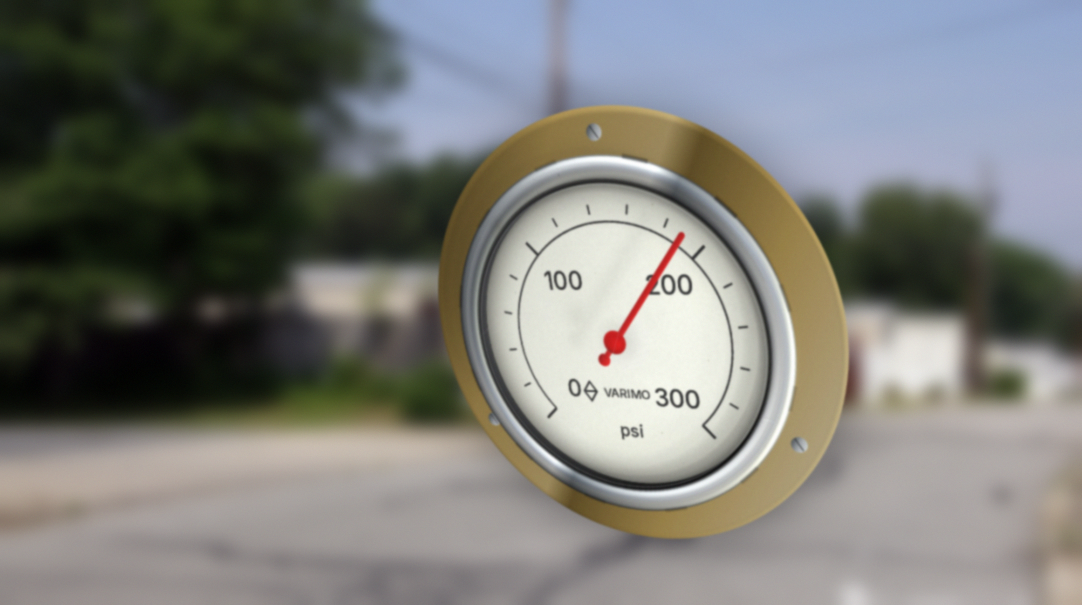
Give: 190,psi
